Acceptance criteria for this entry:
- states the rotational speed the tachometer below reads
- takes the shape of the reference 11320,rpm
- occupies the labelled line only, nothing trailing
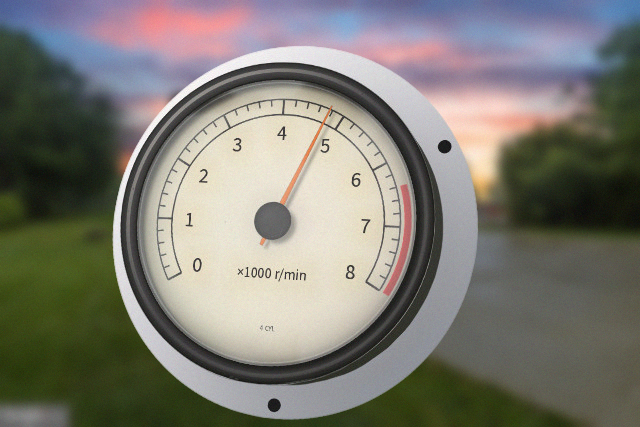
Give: 4800,rpm
